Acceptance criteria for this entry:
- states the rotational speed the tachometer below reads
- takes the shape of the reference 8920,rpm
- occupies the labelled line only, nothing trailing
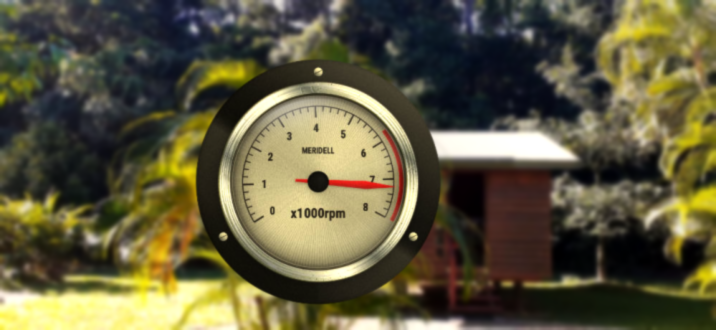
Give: 7200,rpm
